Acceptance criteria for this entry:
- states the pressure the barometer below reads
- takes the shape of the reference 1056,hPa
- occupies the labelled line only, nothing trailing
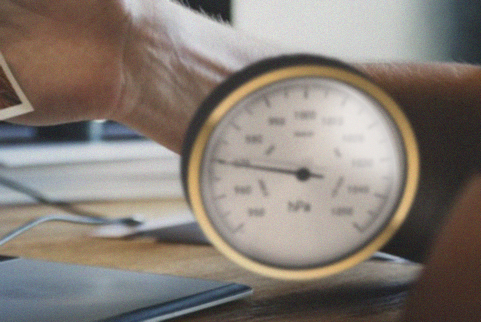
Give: 970,hPa
